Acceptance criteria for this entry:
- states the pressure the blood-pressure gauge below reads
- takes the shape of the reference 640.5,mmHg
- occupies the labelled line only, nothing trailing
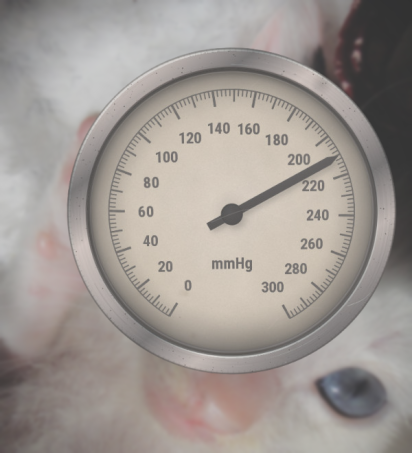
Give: 210,mmHg
